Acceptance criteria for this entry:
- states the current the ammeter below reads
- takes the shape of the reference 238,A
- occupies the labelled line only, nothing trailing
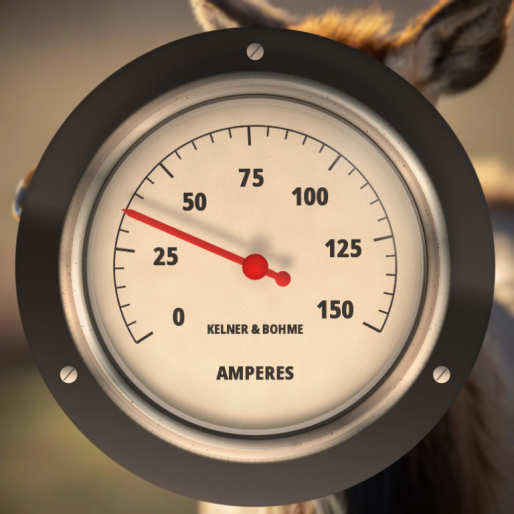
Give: 35,A
